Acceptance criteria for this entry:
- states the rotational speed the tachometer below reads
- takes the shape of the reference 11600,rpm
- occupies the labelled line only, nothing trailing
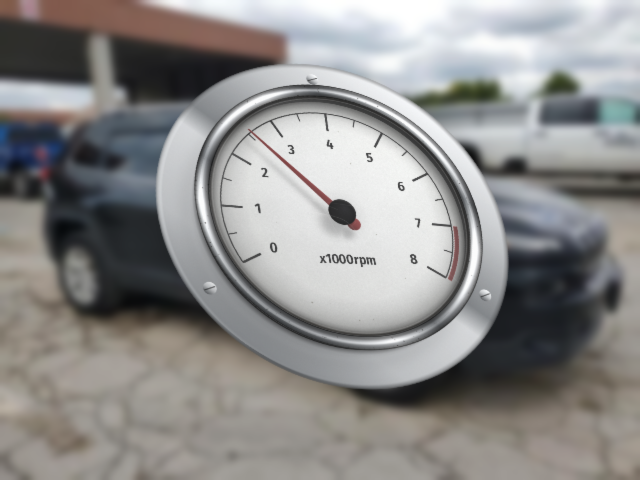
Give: 2500,rpm
